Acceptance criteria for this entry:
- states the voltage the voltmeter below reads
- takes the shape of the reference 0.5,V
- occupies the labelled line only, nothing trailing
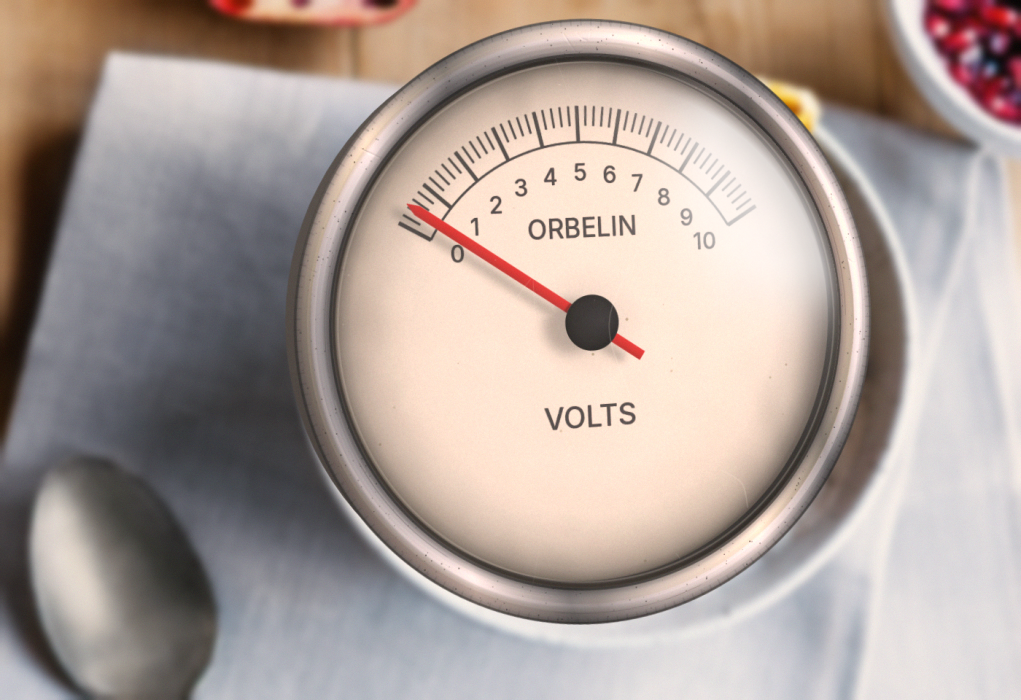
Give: 0.4,V
